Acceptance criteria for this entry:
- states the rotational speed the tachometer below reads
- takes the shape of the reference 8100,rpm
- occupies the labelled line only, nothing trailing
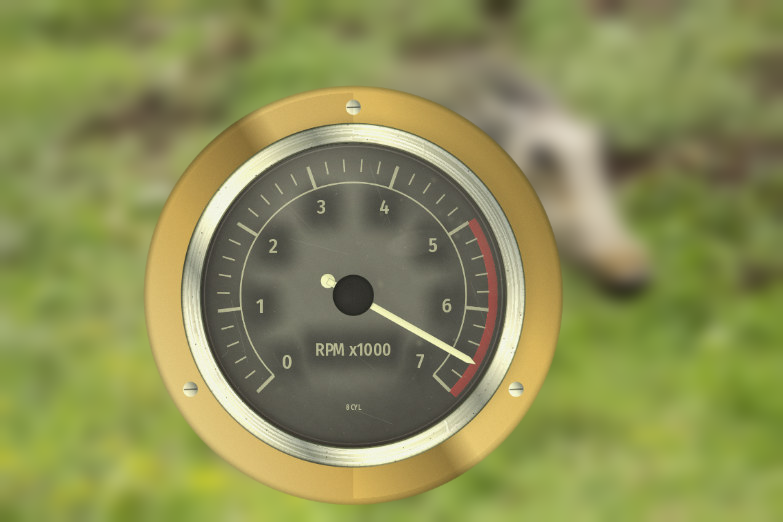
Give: 6600,rpm
